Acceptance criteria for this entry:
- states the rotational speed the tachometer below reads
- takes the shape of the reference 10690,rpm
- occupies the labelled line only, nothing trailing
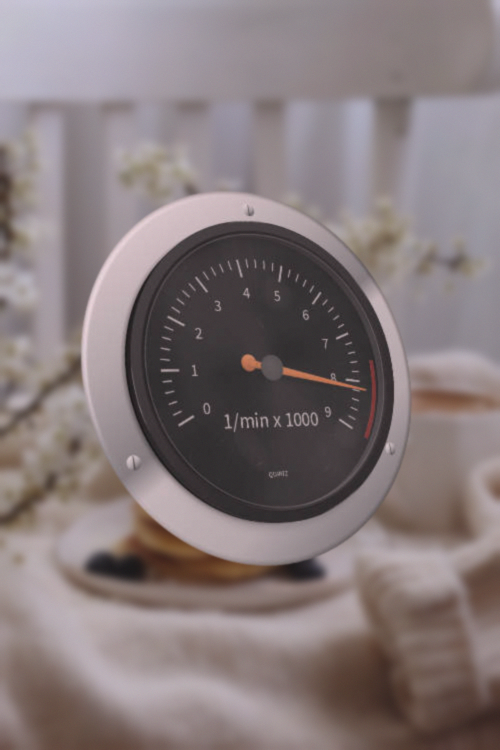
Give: 8200,rpm
